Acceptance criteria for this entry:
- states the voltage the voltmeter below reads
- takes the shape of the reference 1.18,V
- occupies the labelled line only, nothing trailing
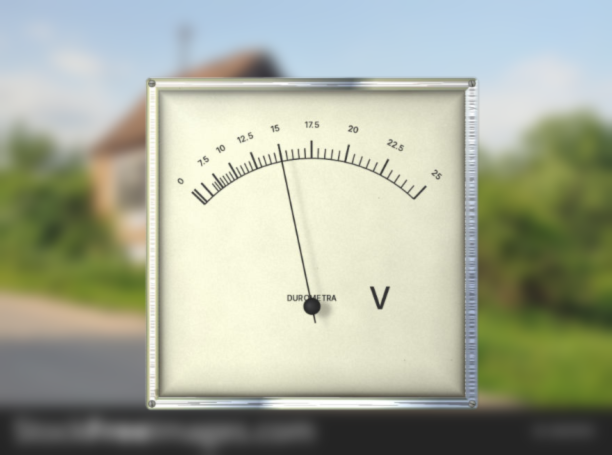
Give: 15,V
